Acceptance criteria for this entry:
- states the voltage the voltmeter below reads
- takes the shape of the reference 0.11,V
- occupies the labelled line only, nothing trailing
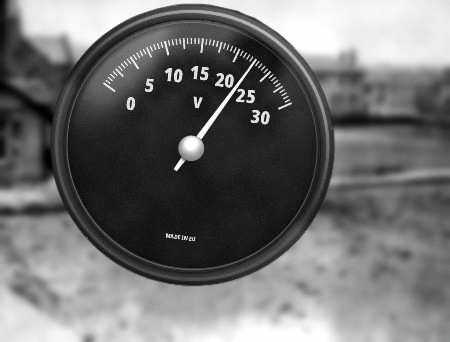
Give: 22.5,V
